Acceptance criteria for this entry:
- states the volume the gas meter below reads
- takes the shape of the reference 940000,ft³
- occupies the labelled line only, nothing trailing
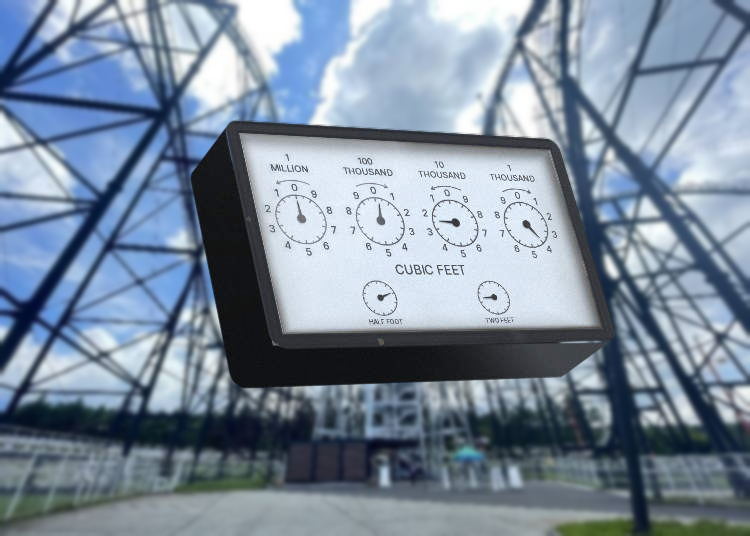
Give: 2400,ft³
